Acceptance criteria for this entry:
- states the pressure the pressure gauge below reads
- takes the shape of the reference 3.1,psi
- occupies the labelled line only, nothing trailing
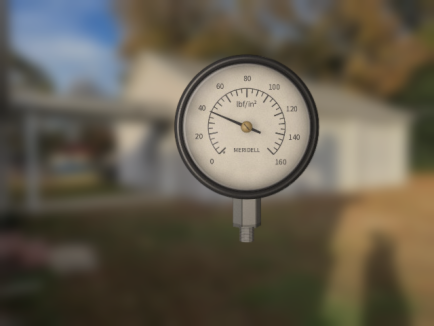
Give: 40,psi
